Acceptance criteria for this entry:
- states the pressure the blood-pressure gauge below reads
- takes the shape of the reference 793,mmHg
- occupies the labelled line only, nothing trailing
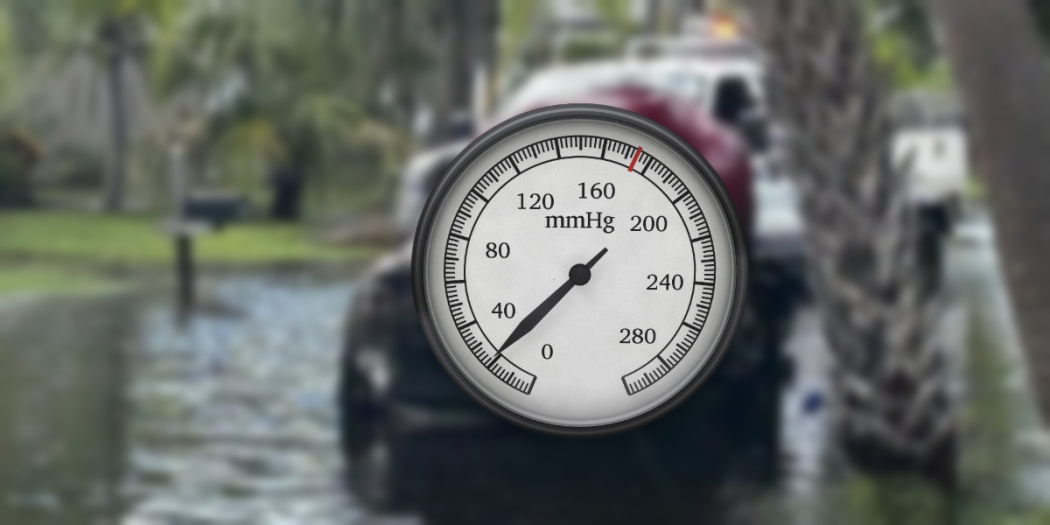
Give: 22,mmHg
